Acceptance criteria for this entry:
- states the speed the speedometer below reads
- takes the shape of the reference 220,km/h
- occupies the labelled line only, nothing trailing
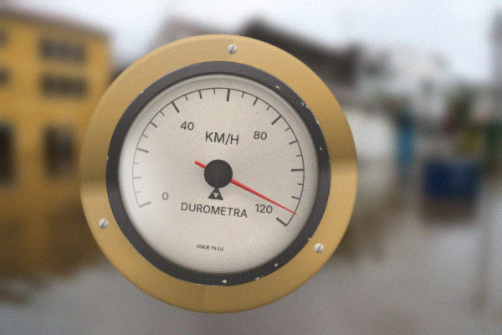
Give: 115,km/h
